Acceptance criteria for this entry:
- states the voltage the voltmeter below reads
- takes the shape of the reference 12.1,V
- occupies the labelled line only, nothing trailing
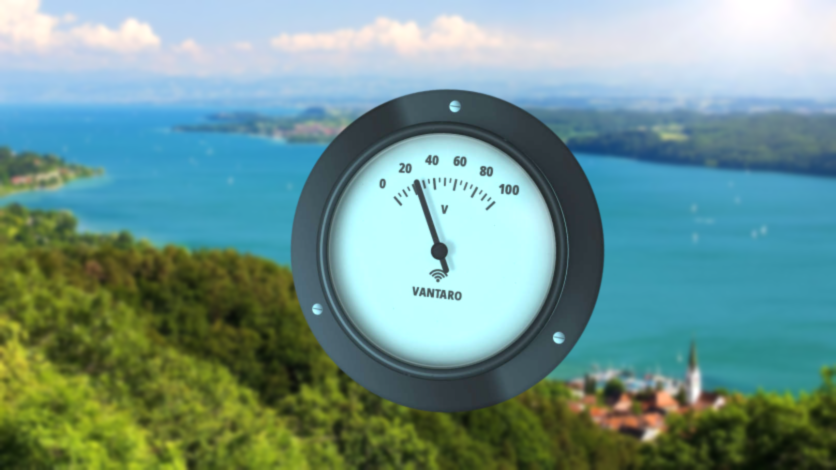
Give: 25,V
